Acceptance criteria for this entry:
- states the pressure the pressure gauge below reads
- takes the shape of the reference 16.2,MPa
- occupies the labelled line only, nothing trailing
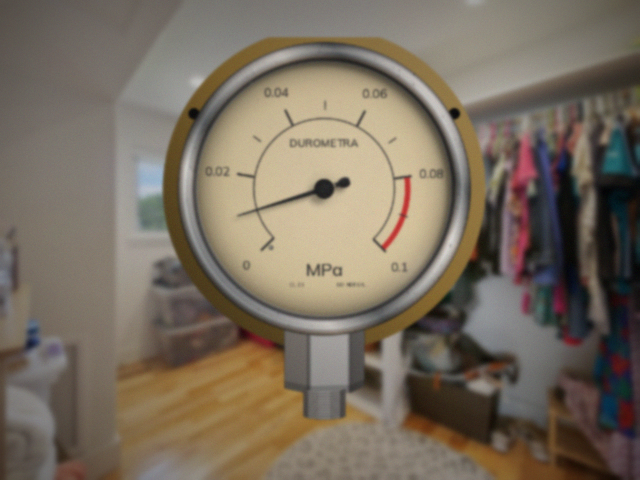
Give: 0.01,MPa
